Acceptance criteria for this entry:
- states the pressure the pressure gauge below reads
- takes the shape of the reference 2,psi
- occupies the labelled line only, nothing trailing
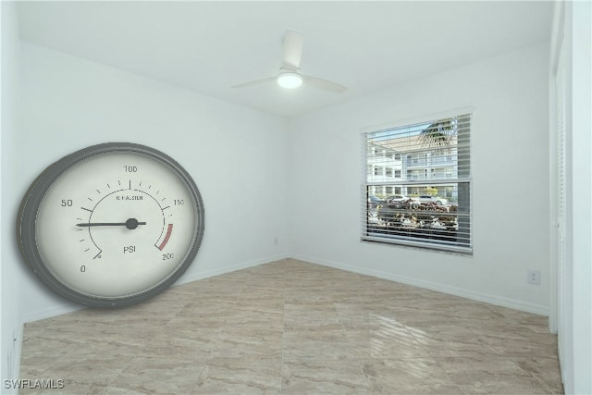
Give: 35,psi
